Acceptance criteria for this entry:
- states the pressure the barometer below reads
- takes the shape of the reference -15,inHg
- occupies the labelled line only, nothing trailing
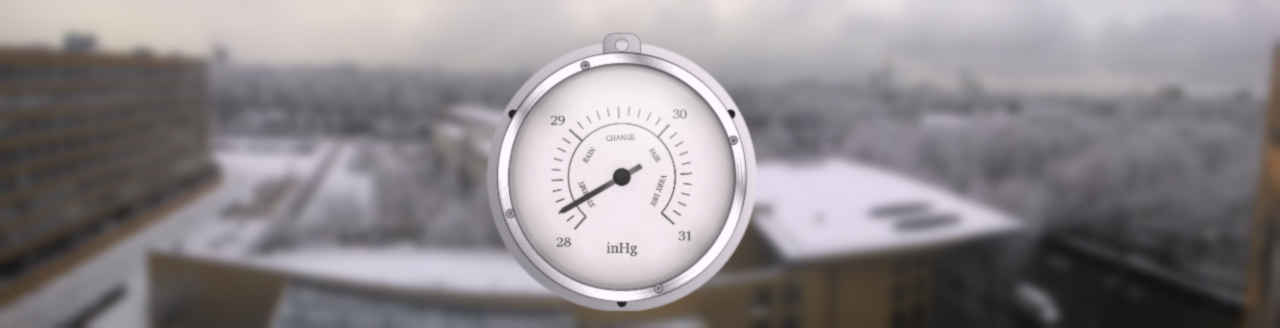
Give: 28.2,inHg
